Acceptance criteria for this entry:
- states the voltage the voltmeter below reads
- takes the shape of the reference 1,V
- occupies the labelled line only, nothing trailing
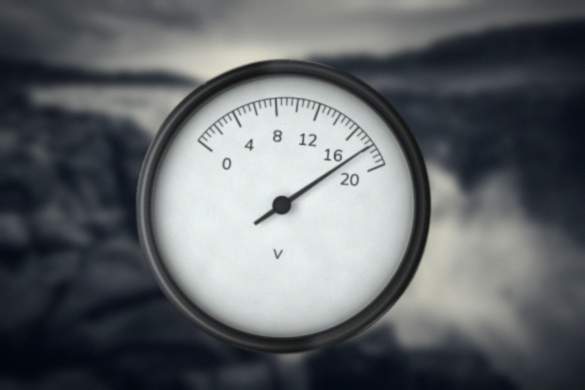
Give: 18,V
